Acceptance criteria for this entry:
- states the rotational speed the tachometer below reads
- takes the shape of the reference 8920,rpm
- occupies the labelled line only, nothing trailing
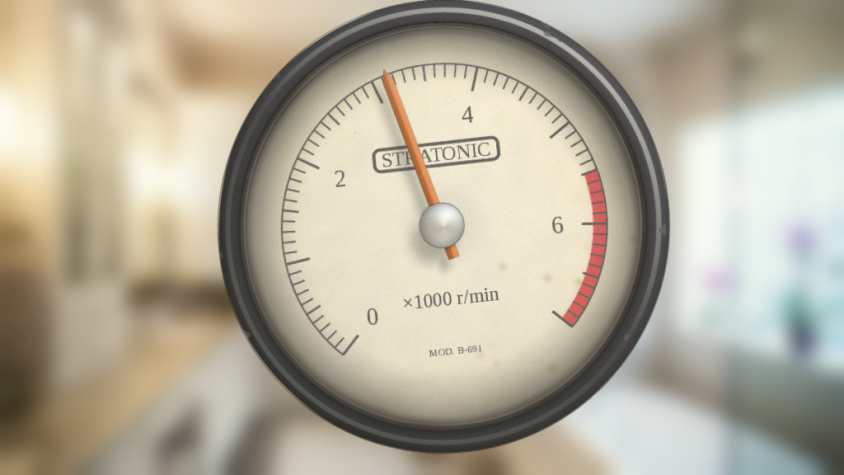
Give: 3150,rpm
